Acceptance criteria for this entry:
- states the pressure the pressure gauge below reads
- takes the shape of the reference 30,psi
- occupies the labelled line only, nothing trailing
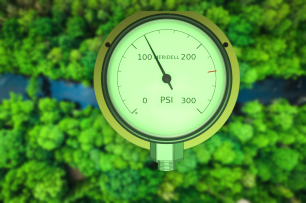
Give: 120,psi
